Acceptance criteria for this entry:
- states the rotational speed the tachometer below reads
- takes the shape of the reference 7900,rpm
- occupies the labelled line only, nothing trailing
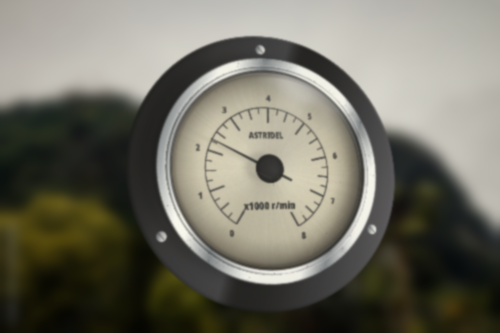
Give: 2250,rpm
